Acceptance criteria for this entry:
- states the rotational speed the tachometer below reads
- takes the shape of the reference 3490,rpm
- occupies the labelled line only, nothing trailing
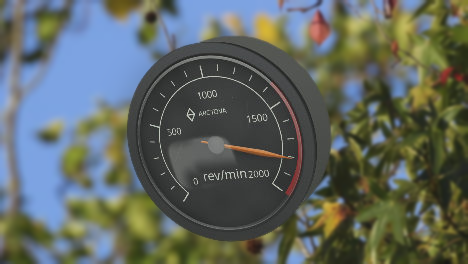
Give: 1800,rpm
